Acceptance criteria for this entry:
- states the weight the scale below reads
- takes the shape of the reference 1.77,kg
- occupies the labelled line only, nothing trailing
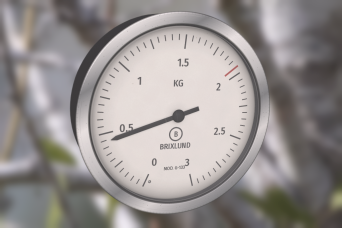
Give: 0.45,kg
